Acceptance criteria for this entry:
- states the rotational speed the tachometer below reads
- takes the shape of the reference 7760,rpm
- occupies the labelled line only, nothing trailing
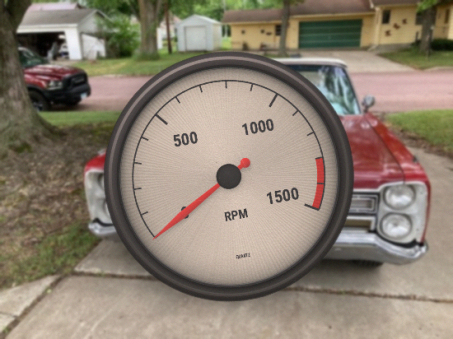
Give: 0,rpm
